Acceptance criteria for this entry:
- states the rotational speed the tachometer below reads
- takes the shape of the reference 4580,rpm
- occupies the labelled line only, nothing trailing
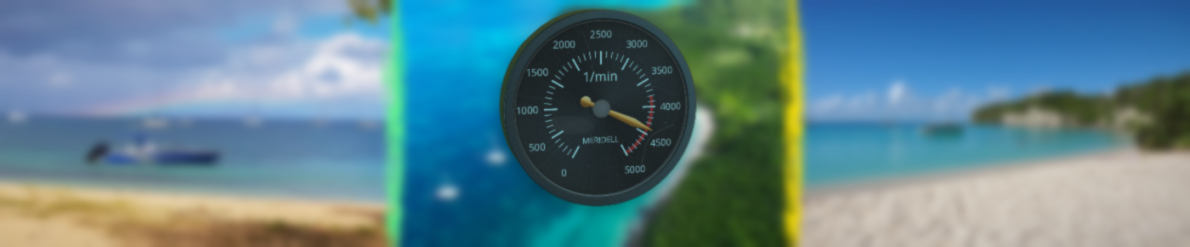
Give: 4400,rpm
